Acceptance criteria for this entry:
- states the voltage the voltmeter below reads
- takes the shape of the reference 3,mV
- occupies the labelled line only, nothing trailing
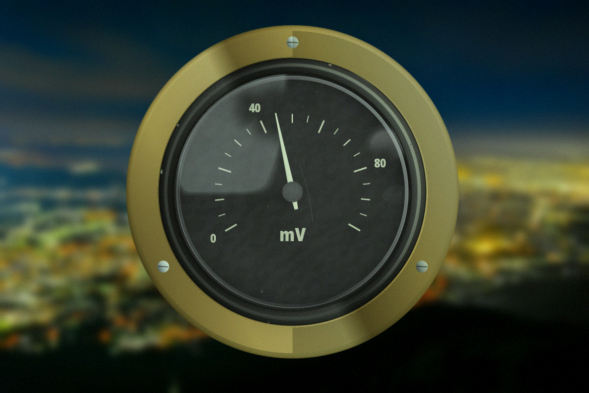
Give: 45,mV
